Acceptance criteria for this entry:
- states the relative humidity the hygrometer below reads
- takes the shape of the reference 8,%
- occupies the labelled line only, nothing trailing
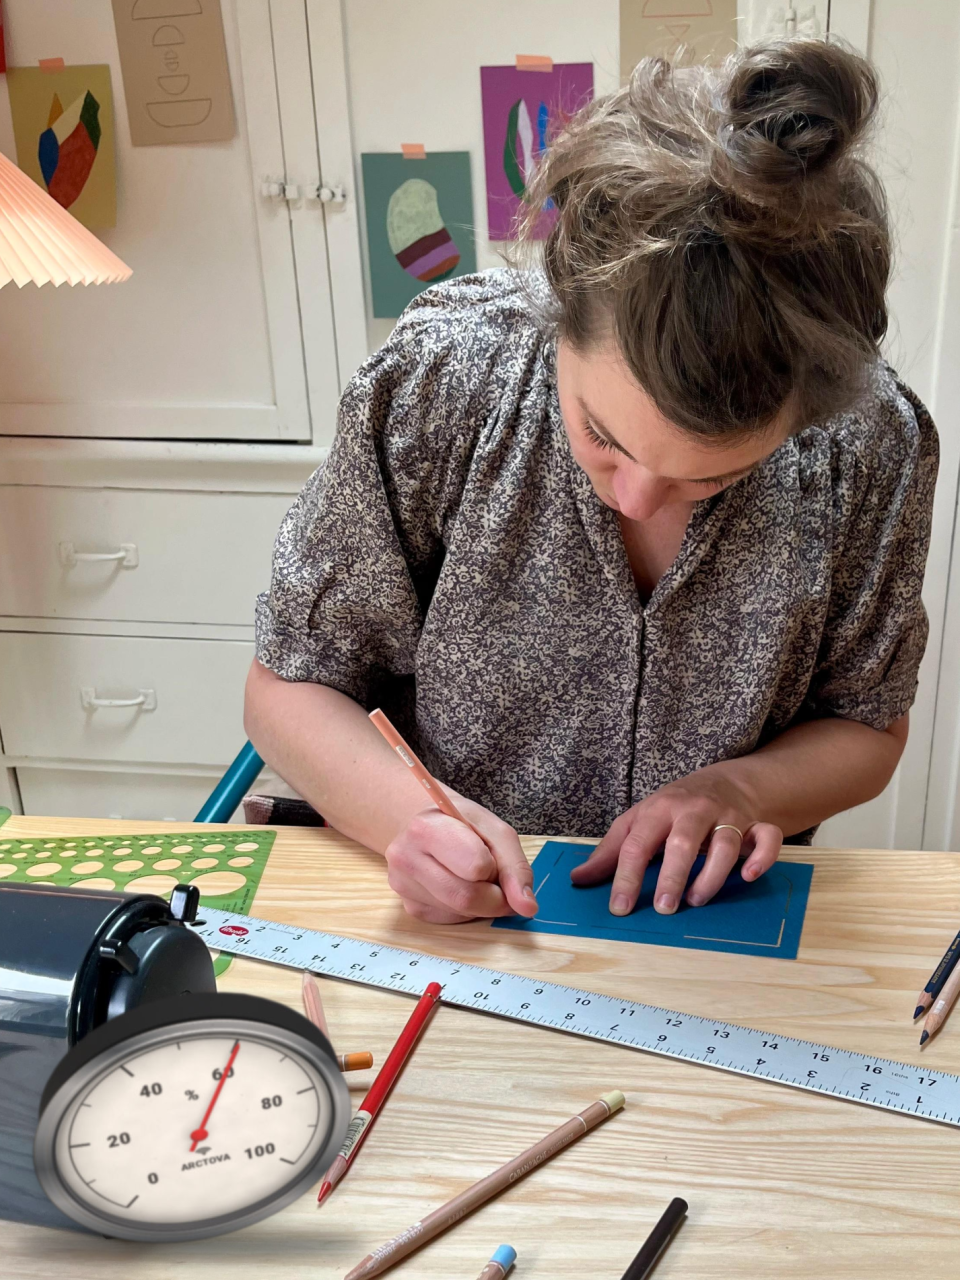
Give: 60,%
